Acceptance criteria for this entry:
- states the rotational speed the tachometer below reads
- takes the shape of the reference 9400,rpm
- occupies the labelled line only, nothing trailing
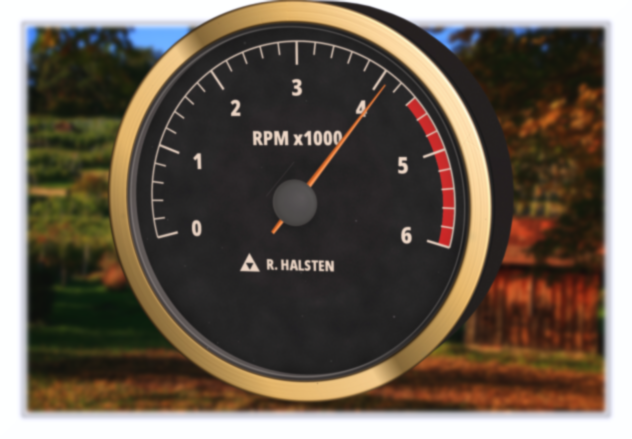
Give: 4100,rpm
